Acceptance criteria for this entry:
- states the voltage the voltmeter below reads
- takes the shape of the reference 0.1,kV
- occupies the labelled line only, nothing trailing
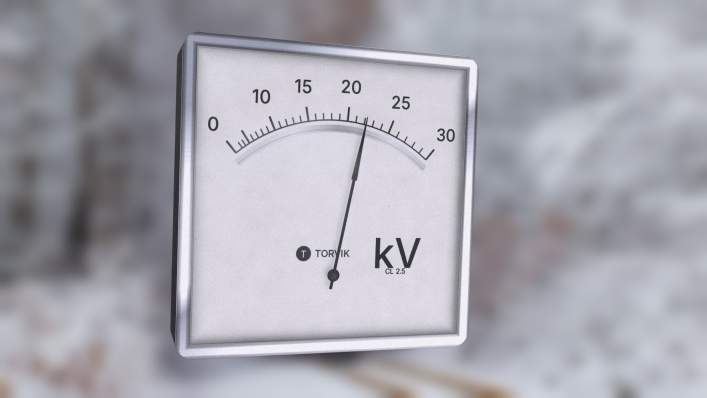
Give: 22,kV
